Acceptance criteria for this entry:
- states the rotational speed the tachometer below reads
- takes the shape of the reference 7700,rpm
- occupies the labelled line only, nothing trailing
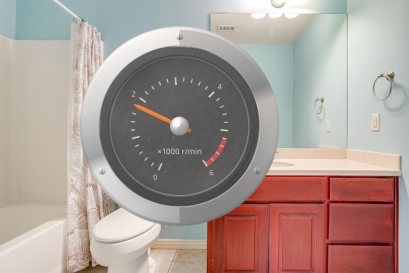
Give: 1800,rpm
